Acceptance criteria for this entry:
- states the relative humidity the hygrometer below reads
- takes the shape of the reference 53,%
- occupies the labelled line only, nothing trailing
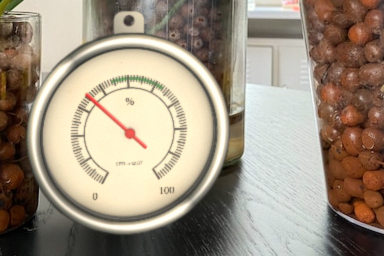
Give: 35,%
